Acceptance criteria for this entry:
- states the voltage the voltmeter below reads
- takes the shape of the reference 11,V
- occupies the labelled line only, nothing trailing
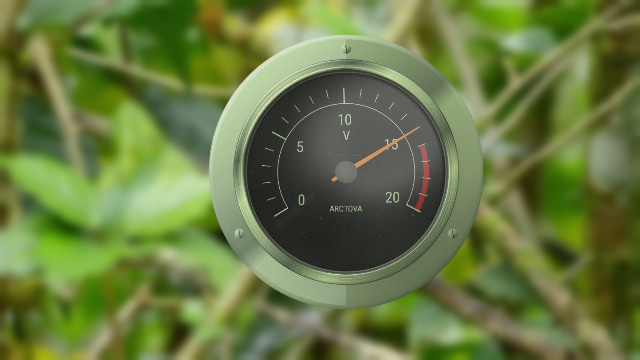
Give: 15,V
